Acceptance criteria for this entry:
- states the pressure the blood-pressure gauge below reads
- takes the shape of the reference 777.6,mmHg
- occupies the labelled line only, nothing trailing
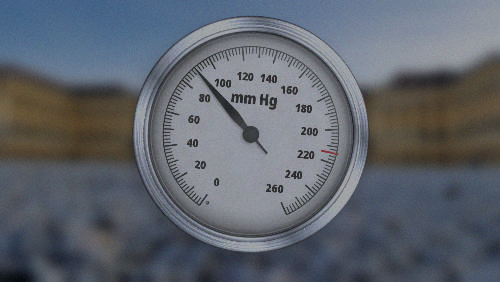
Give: 90,mmHg
